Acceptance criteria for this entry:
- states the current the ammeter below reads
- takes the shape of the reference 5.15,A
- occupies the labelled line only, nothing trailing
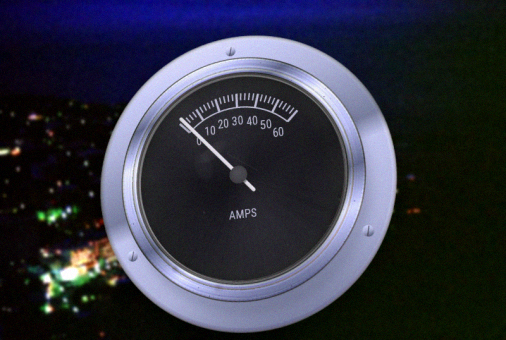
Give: 2,A
